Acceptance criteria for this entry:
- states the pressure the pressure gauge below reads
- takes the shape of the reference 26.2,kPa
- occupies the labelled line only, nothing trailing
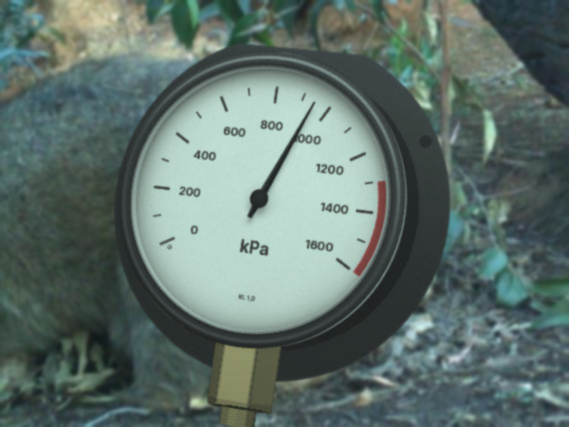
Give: 950,kPa
